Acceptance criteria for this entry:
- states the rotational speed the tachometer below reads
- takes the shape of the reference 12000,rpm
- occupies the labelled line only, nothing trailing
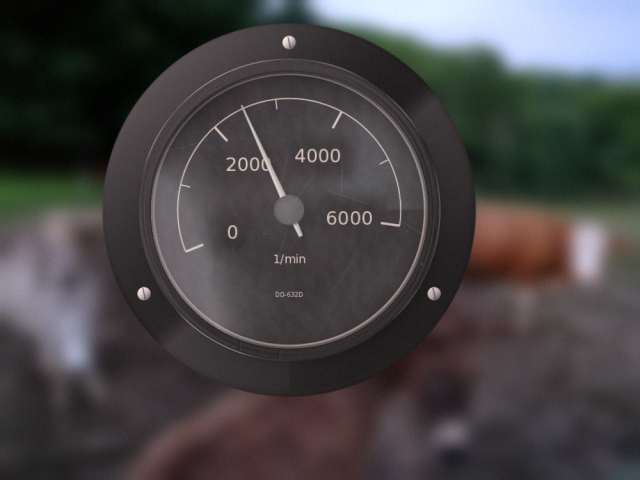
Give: 2500,rpm
